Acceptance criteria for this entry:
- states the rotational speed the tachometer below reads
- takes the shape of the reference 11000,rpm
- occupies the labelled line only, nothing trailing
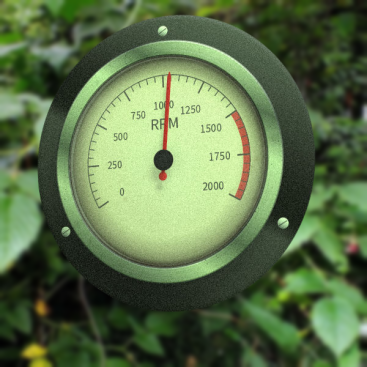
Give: 1050,rpm
